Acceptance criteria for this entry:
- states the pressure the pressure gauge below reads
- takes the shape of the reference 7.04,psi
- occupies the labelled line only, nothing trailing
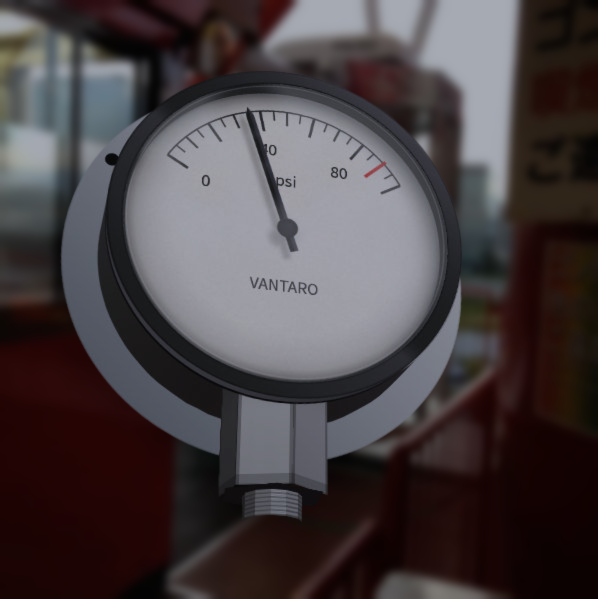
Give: 35,psi
